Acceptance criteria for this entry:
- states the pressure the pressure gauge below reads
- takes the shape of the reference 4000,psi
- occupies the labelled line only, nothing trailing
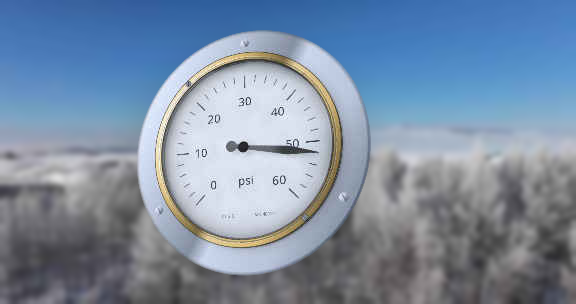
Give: 52,psi
